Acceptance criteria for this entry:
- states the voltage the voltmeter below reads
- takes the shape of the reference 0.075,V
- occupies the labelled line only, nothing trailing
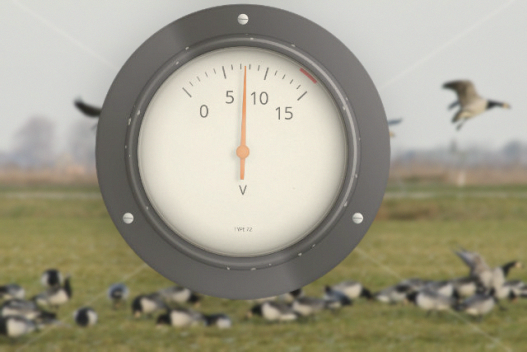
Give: 7.5,V
